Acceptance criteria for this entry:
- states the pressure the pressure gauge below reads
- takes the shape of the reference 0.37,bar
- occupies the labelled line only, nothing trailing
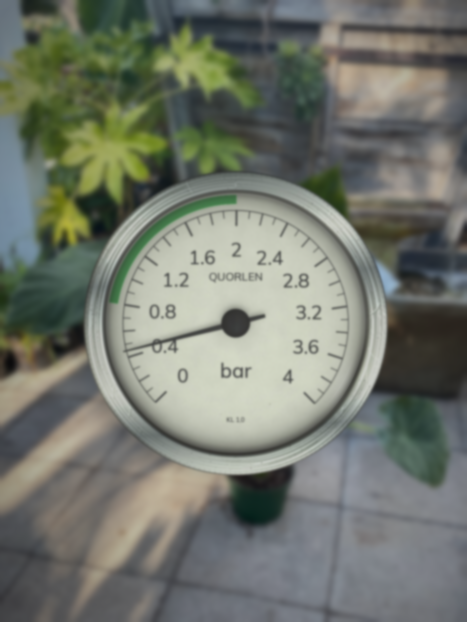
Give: 0.45,bar
